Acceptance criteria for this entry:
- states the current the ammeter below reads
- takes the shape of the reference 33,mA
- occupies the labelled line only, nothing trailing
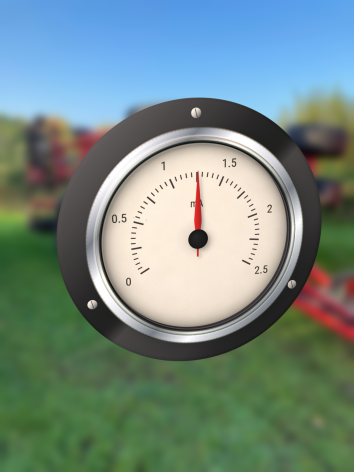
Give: 1.25,mA
